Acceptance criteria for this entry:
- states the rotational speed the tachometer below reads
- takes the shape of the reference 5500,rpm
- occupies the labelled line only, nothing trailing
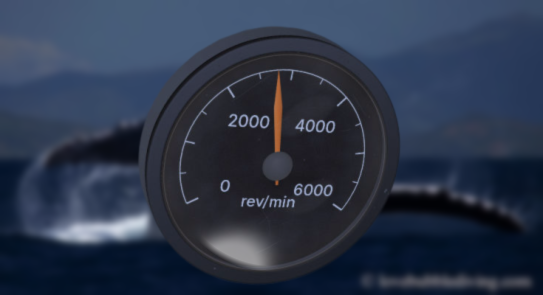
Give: 2750,rpm
